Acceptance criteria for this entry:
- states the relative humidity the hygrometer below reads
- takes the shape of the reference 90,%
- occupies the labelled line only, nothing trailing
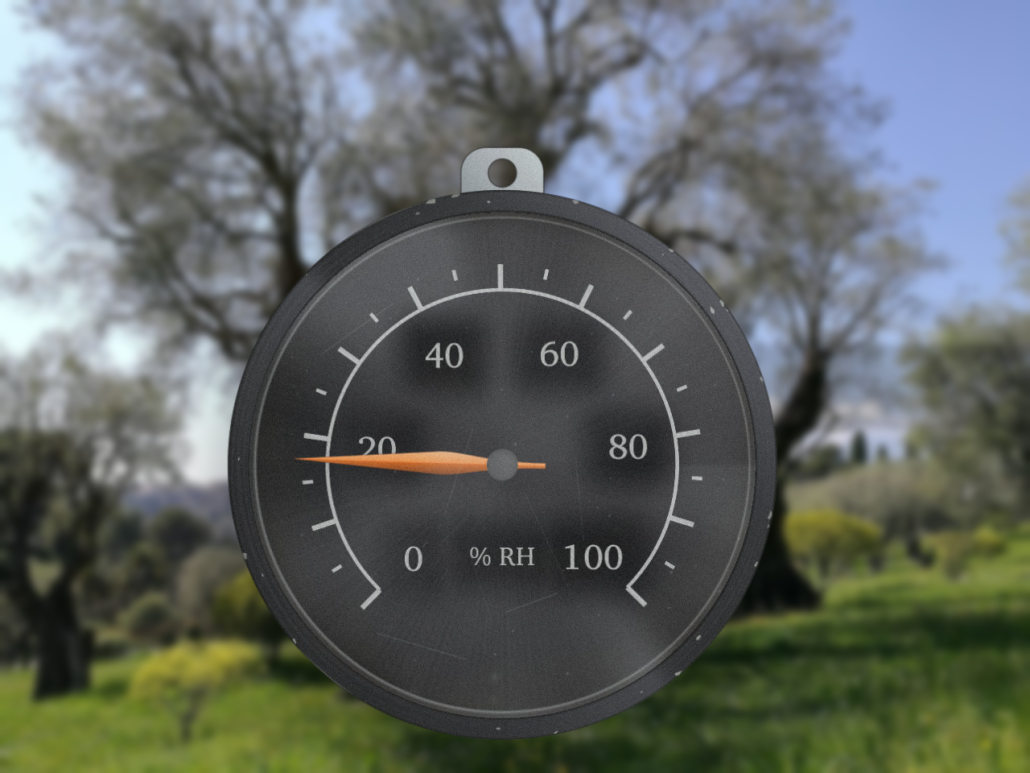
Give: 17.5,%
